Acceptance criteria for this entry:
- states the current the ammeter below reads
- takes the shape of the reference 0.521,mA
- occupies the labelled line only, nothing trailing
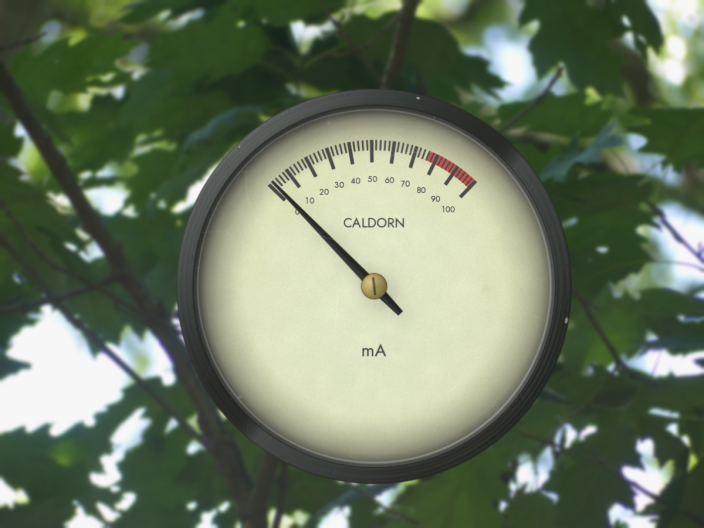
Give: 2,mA
